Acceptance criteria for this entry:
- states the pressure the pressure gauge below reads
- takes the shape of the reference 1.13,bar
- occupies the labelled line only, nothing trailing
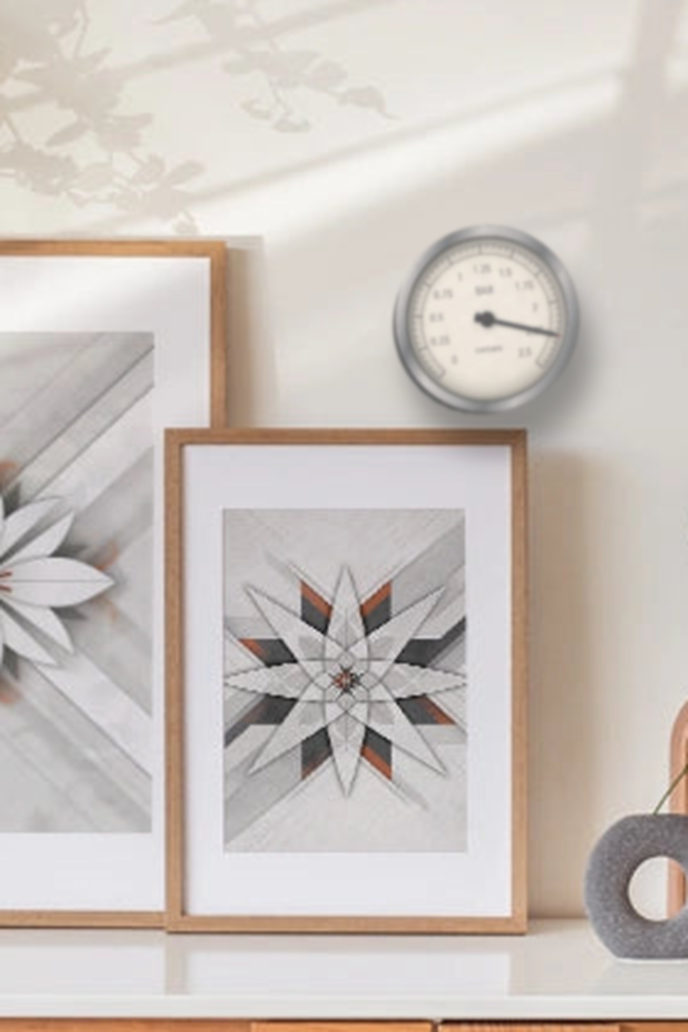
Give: 2.25,bar
